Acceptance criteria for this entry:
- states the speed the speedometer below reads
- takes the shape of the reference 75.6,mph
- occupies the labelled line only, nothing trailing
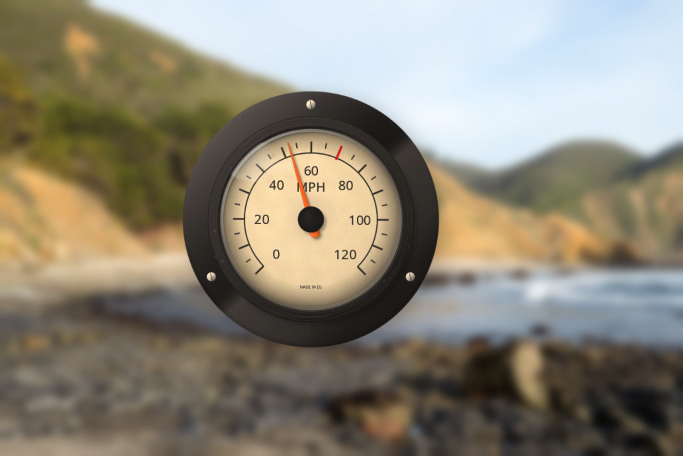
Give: 52.5,mph
